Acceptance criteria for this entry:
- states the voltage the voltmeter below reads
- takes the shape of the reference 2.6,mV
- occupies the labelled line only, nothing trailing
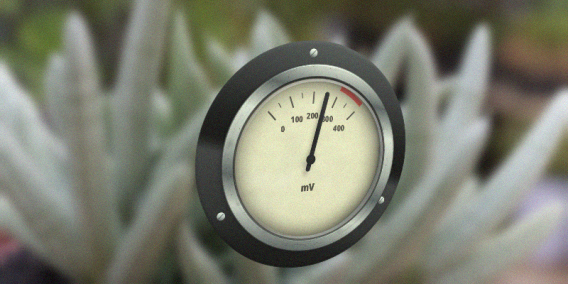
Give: 250,mV
